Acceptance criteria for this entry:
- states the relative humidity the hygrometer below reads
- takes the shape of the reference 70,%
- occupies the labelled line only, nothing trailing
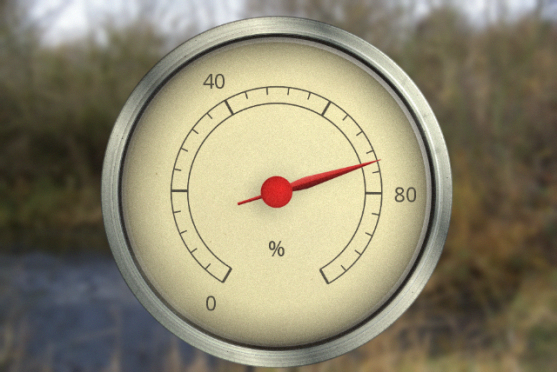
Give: 74,%
